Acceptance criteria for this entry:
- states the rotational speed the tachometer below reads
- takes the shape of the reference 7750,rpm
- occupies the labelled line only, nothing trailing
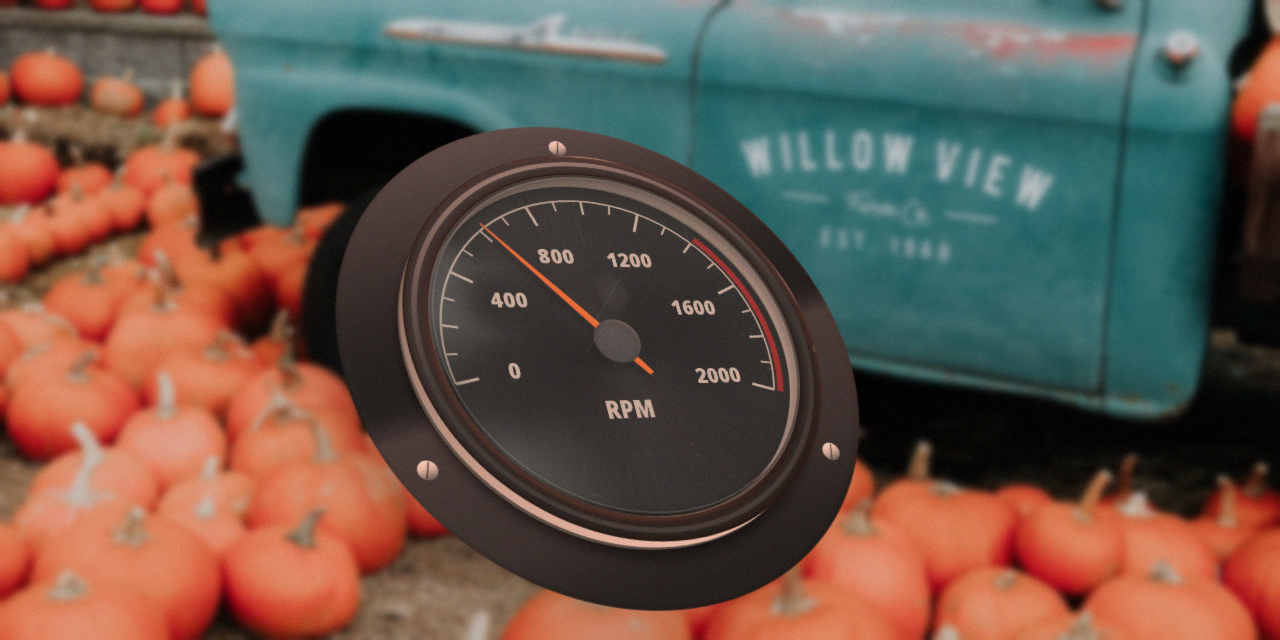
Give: 600,rpm
